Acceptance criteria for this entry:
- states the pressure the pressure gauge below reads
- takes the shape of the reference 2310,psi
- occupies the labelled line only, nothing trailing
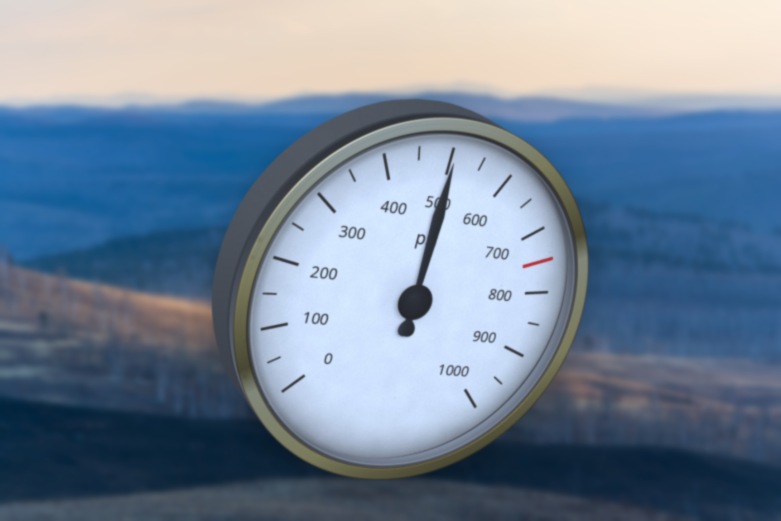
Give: 500,psi
